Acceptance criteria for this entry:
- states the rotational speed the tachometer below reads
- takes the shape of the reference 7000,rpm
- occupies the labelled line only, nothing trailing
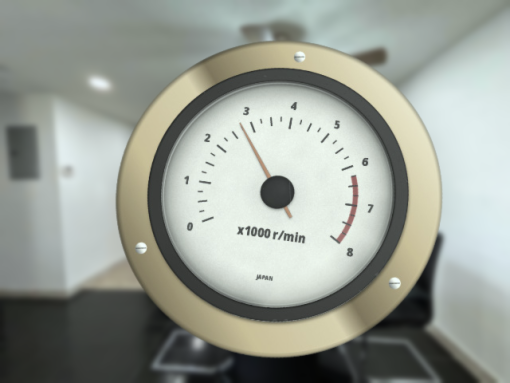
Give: 2750,rpm
